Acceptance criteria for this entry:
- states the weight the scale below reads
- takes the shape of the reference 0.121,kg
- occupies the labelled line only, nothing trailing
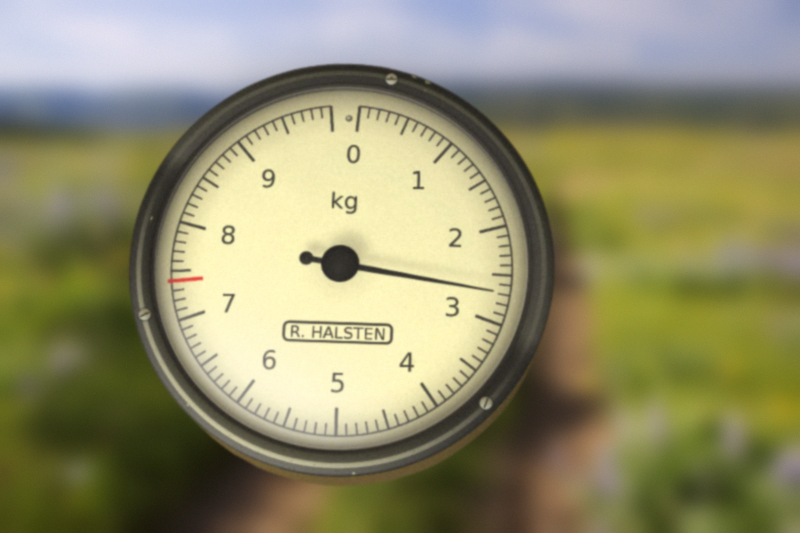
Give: 2.7,kg
